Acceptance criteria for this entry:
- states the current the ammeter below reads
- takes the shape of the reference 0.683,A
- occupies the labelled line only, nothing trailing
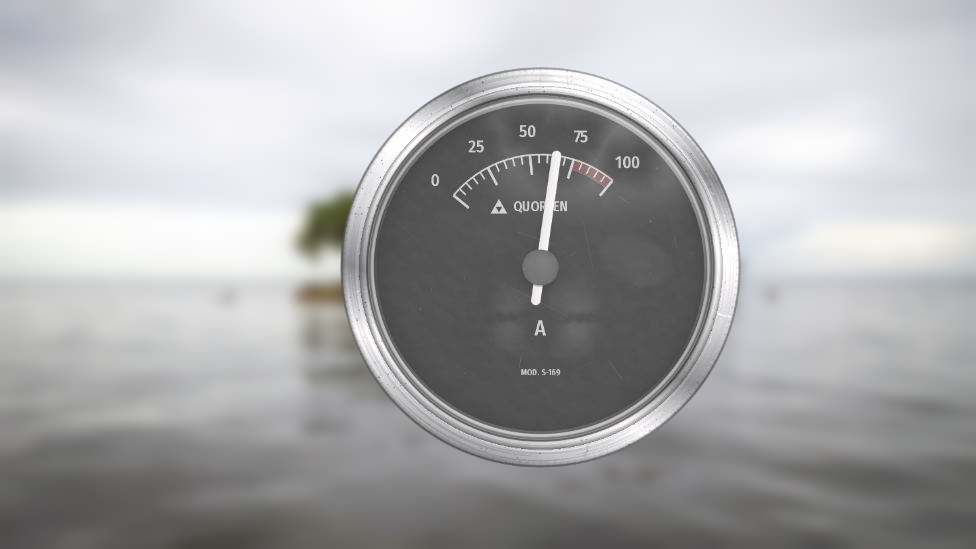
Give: 65,A
